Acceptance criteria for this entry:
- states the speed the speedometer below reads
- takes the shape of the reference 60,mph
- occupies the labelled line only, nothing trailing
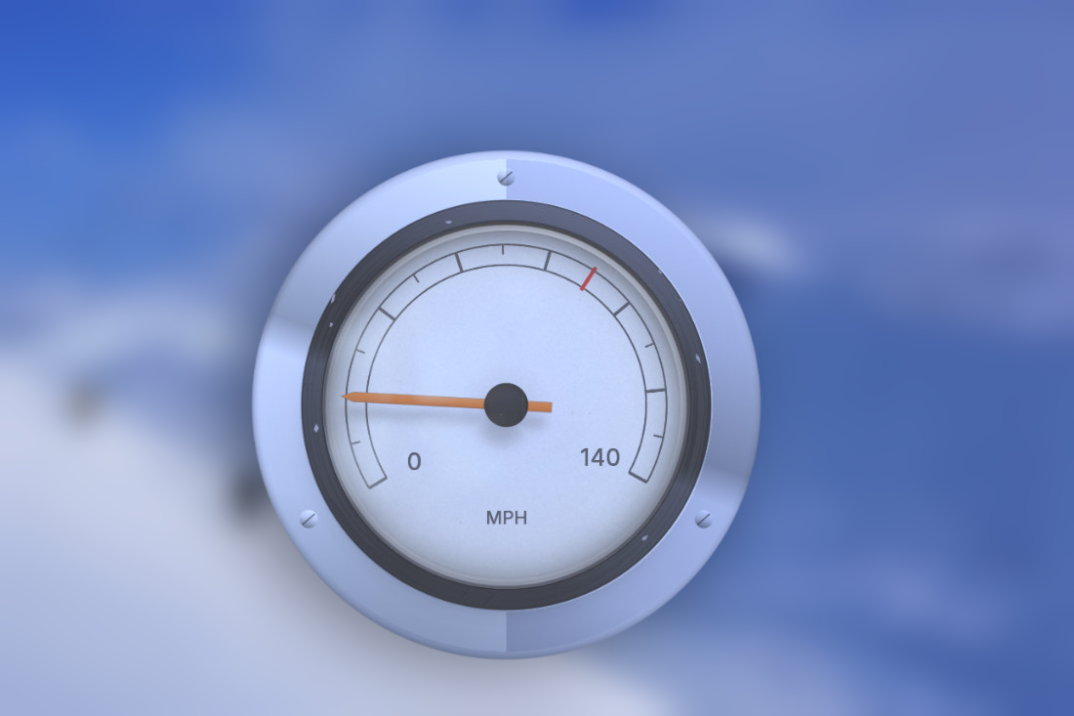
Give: 20,mph
